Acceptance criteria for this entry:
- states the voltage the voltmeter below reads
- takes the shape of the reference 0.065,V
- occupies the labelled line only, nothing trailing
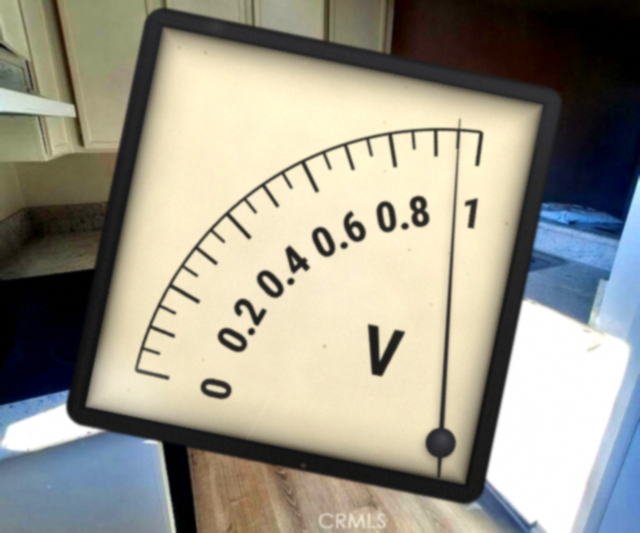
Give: 0.95,V
